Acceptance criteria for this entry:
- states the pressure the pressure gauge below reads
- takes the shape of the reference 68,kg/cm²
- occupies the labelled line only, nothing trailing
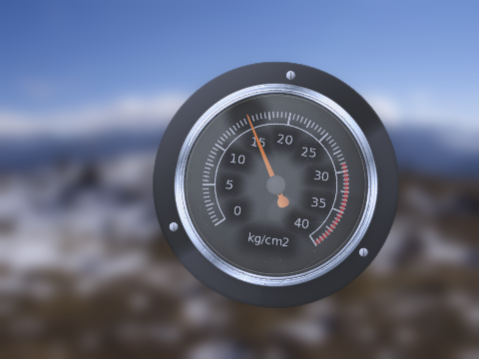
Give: 15,kg/cm²
